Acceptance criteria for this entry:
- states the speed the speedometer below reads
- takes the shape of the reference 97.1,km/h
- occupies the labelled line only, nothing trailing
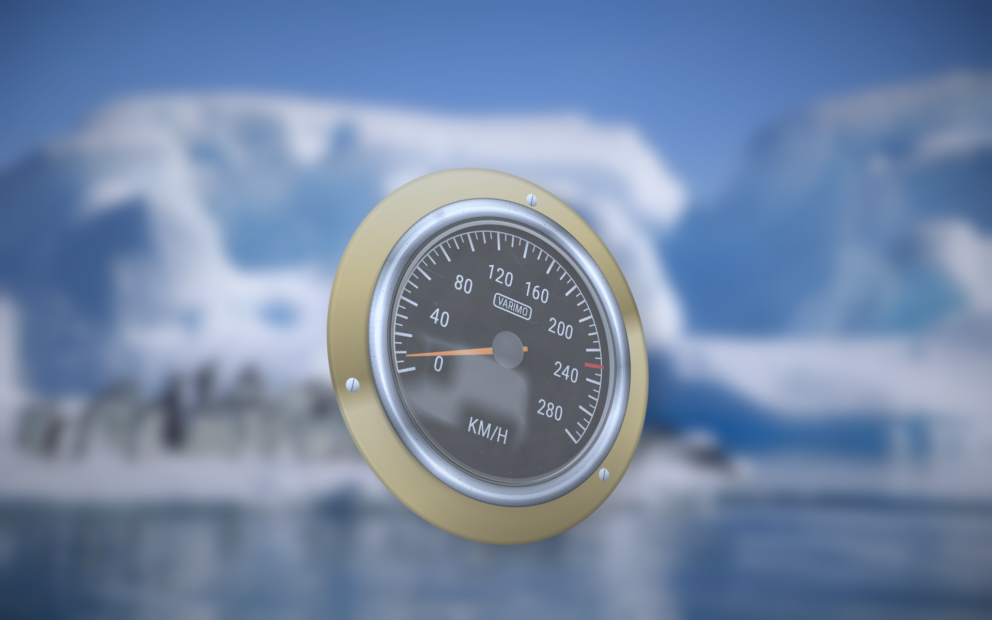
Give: 7.5,km/h
